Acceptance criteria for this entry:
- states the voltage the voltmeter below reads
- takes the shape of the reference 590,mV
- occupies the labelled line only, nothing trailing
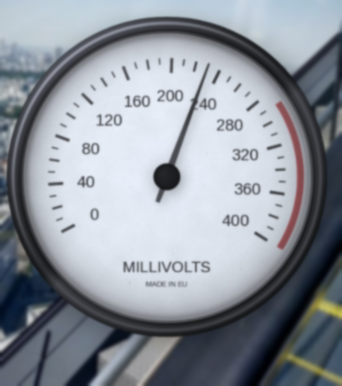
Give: 230,mV
